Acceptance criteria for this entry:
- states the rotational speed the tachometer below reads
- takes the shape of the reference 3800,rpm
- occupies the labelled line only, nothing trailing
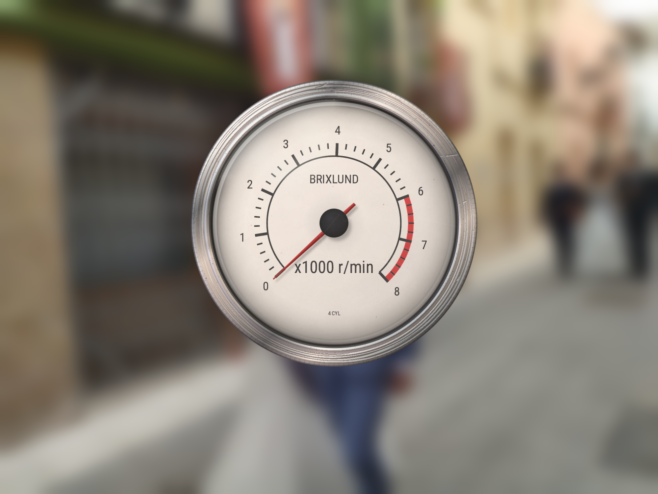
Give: 0,rpm
